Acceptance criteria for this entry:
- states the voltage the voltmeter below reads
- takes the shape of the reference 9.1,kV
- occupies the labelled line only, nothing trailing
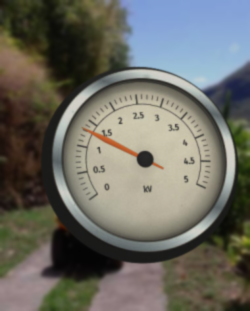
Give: 1.3,kV
